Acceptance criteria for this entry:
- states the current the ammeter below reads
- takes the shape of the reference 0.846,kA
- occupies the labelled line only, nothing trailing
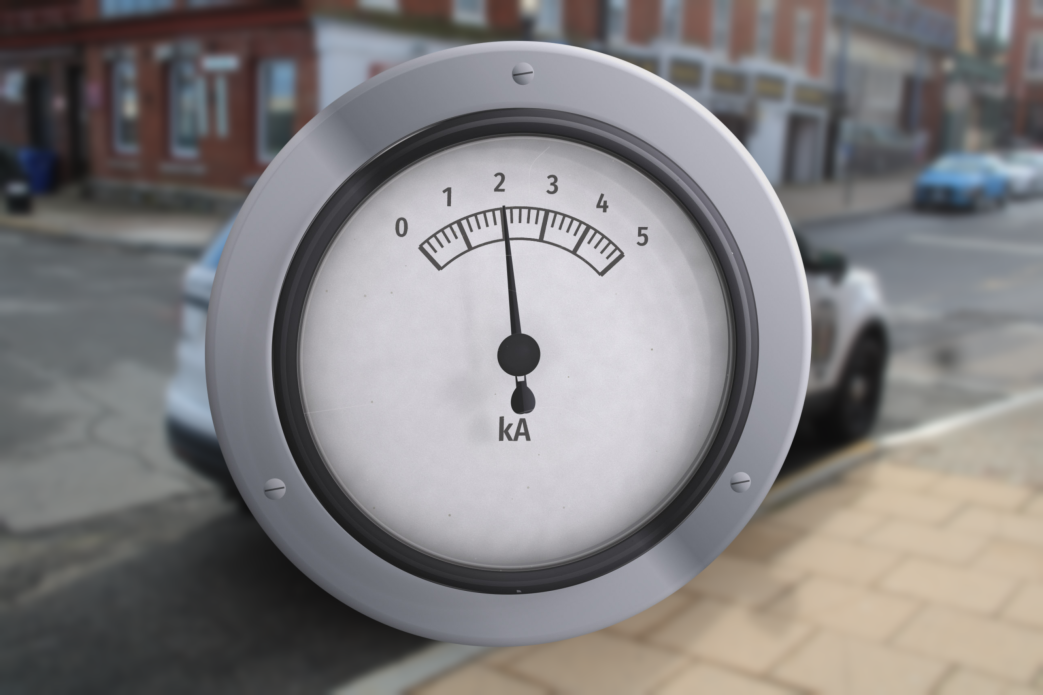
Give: 2,kA
